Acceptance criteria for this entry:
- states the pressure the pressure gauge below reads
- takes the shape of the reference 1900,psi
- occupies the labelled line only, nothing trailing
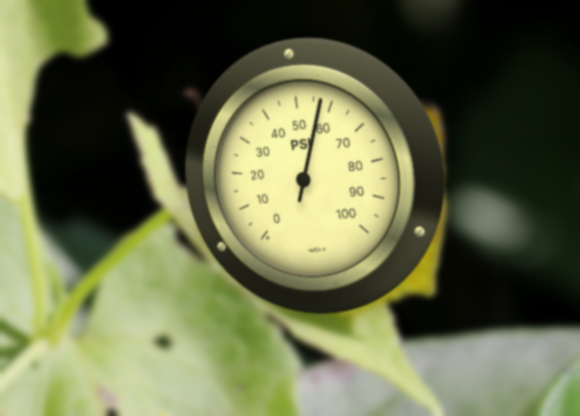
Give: 57.5,psi
